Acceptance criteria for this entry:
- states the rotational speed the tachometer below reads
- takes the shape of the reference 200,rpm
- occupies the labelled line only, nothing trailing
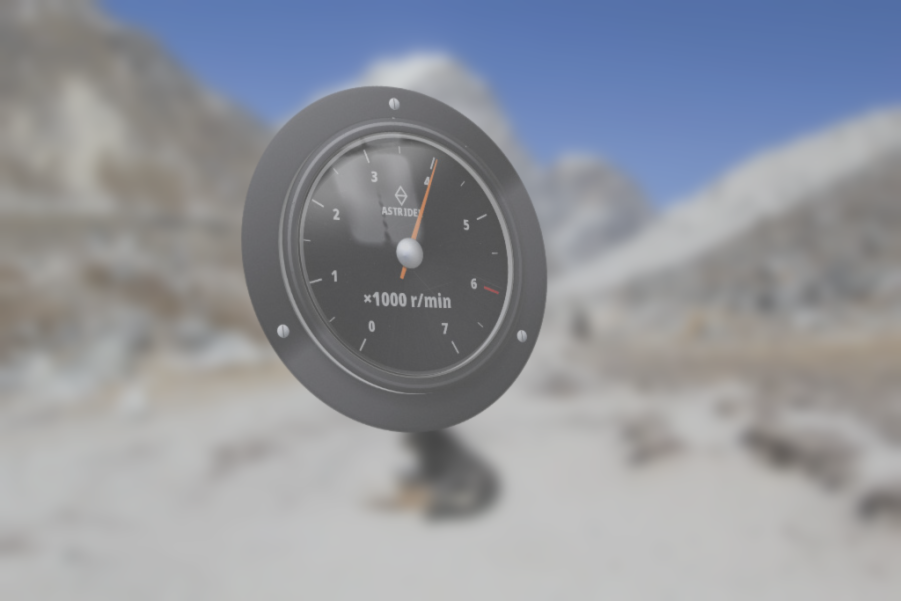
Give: 4000,rpm
